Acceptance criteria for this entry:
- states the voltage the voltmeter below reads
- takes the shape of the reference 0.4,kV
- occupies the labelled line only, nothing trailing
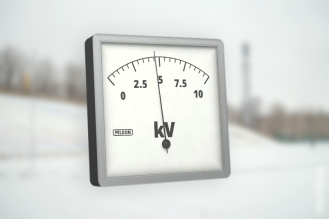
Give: 4.5,kV
